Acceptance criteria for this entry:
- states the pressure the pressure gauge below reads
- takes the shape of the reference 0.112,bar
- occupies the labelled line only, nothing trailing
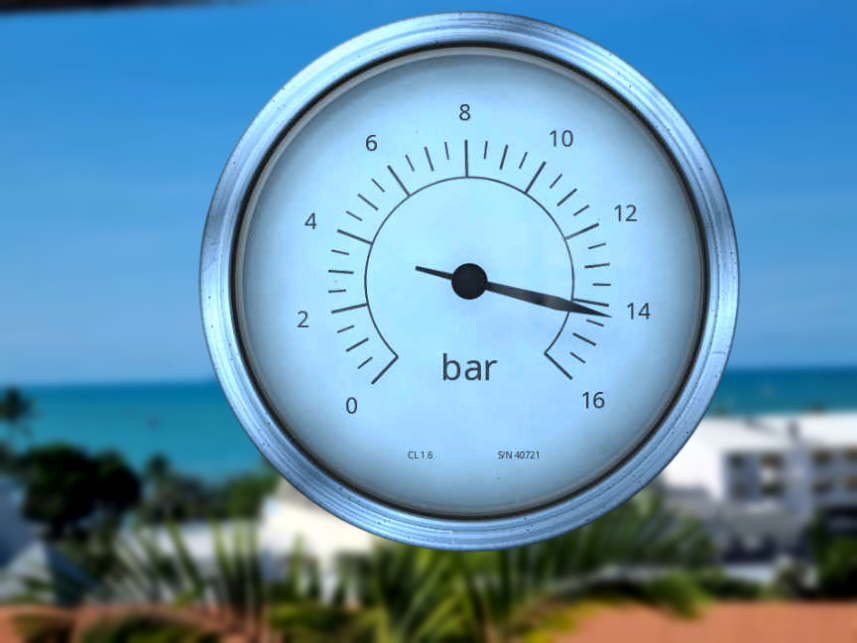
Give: 14.25,bar
